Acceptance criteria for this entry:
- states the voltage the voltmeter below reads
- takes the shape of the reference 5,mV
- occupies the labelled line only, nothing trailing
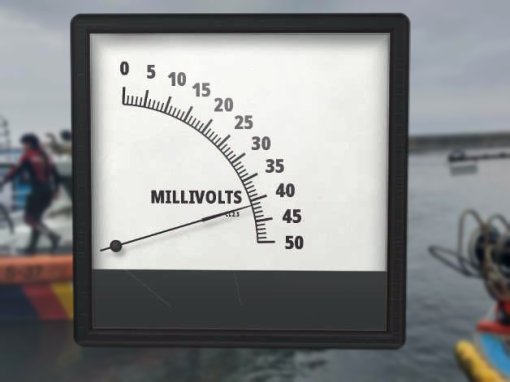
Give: 41,mV
